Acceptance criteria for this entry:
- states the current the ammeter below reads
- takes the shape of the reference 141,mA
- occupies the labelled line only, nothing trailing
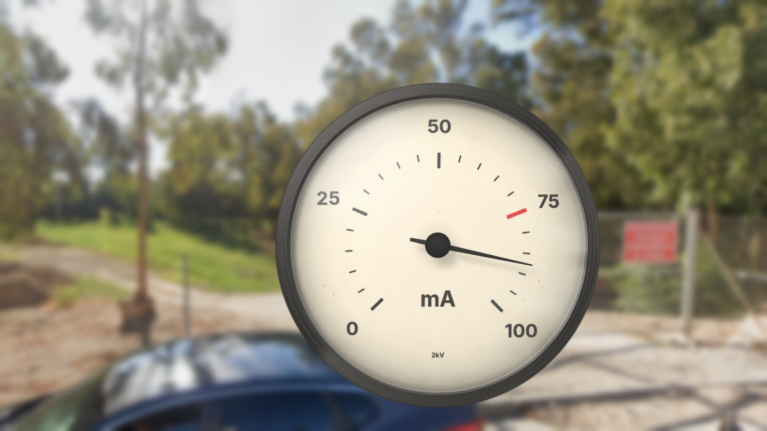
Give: 87.5,mA
